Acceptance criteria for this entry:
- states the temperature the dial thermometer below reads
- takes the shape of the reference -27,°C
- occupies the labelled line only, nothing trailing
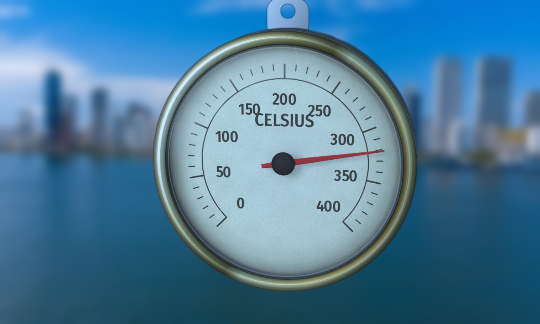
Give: 320,°C
